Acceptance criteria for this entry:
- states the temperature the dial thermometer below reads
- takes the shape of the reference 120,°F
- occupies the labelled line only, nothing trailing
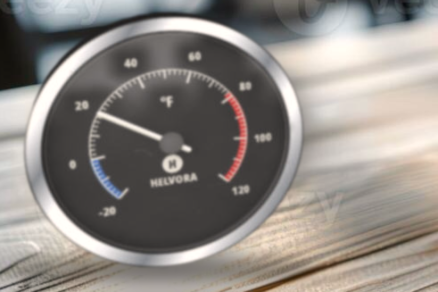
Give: 20,°F
